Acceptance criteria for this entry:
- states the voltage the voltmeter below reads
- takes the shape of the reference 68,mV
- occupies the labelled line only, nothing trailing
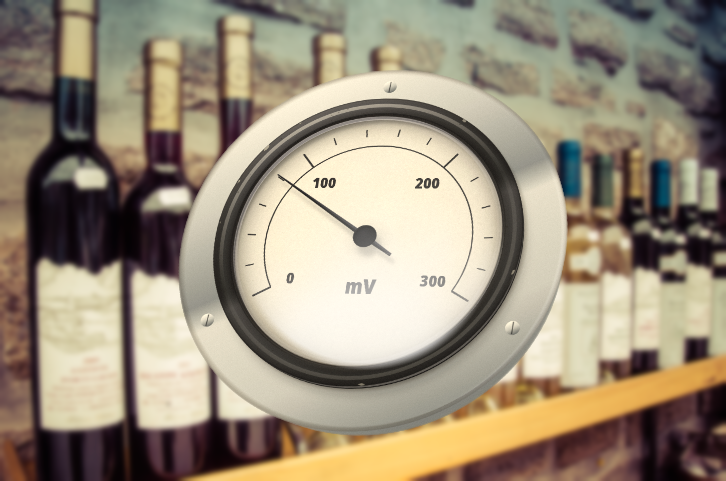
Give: 80,mV
